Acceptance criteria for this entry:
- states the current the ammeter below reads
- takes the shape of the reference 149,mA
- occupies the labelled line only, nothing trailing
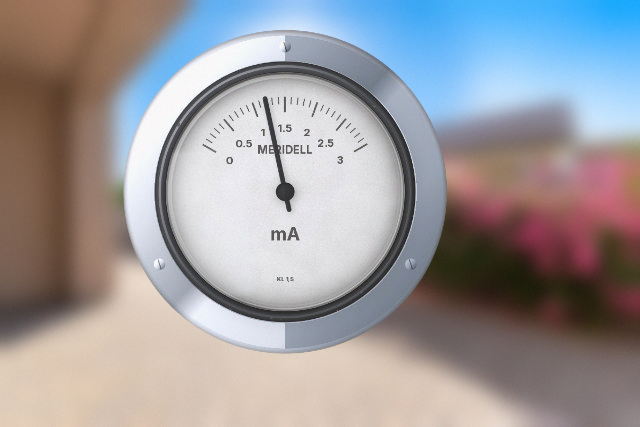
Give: 1.2,mA
